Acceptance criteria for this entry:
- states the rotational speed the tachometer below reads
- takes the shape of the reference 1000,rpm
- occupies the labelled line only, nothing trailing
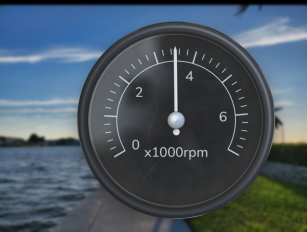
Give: 3500,rpm
